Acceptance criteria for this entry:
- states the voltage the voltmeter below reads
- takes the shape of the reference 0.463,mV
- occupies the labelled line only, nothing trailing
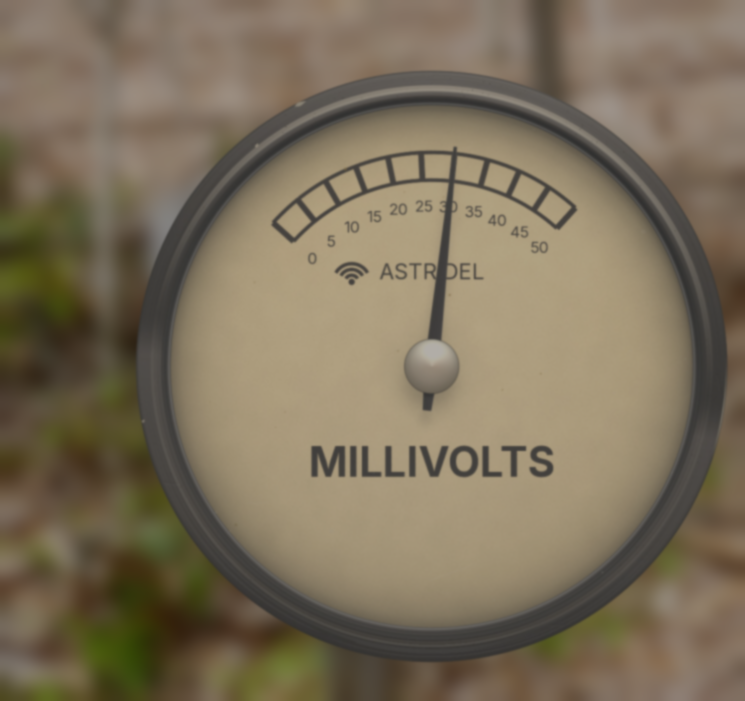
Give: 30,mV
